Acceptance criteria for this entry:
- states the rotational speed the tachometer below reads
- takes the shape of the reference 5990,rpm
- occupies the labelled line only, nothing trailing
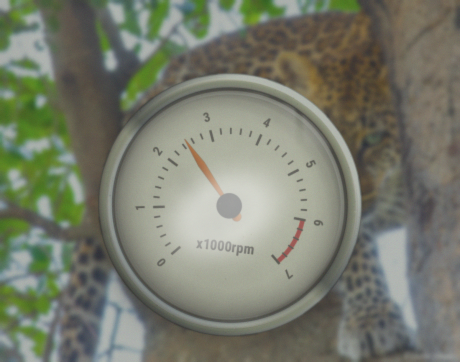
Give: 2500,rpm
